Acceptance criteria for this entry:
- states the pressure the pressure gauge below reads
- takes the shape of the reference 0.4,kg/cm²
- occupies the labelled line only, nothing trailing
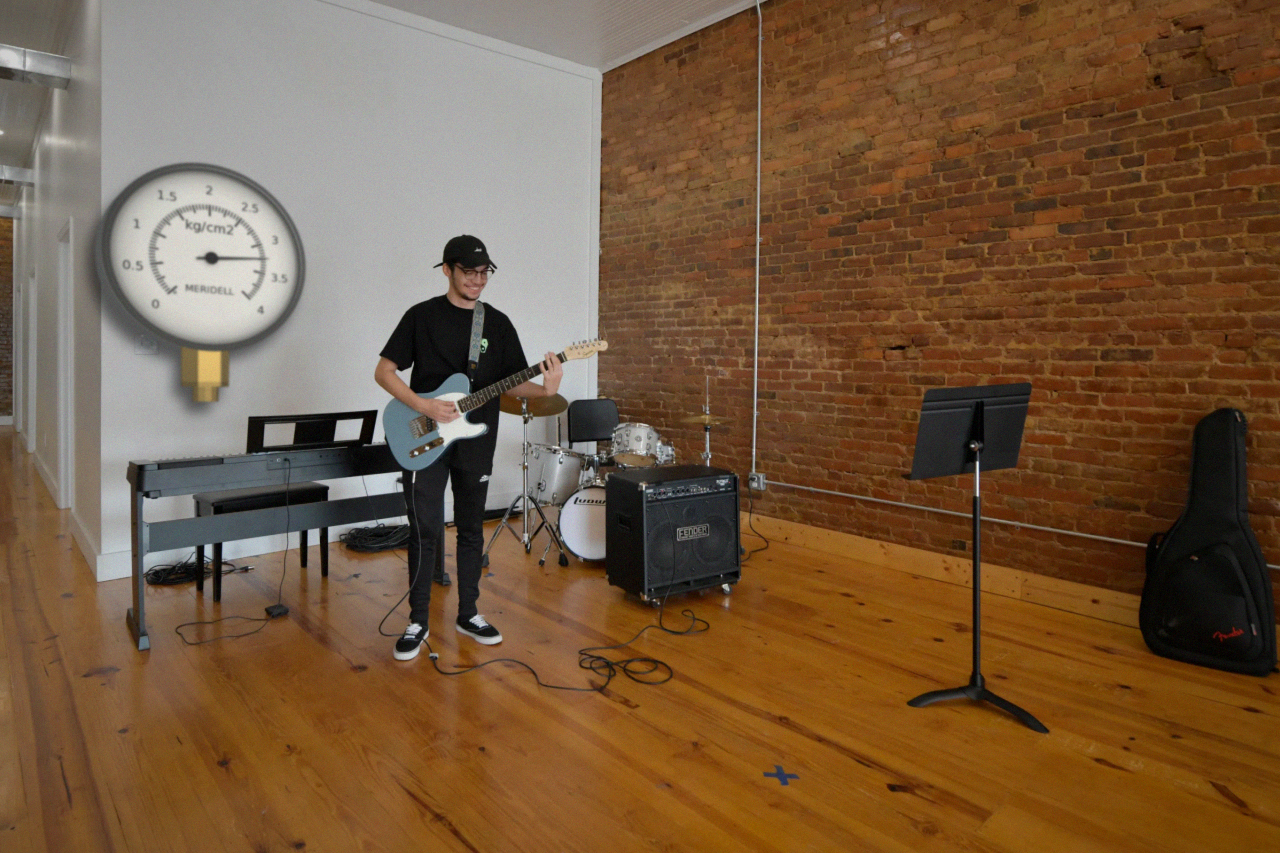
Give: 3.25,kg/cm²
